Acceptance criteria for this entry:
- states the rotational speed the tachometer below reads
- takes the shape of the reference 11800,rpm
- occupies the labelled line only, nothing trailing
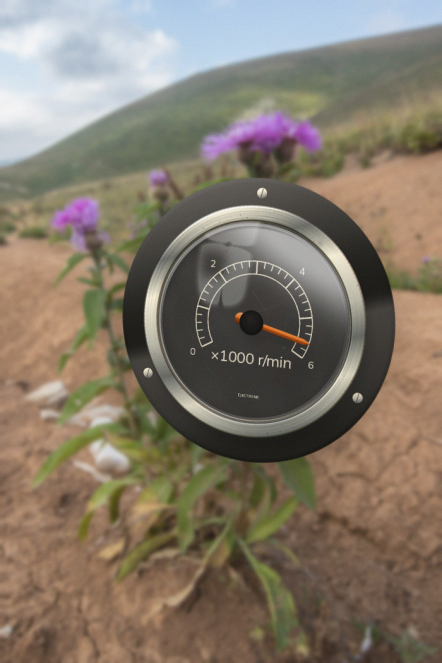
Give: 5600,rpm
